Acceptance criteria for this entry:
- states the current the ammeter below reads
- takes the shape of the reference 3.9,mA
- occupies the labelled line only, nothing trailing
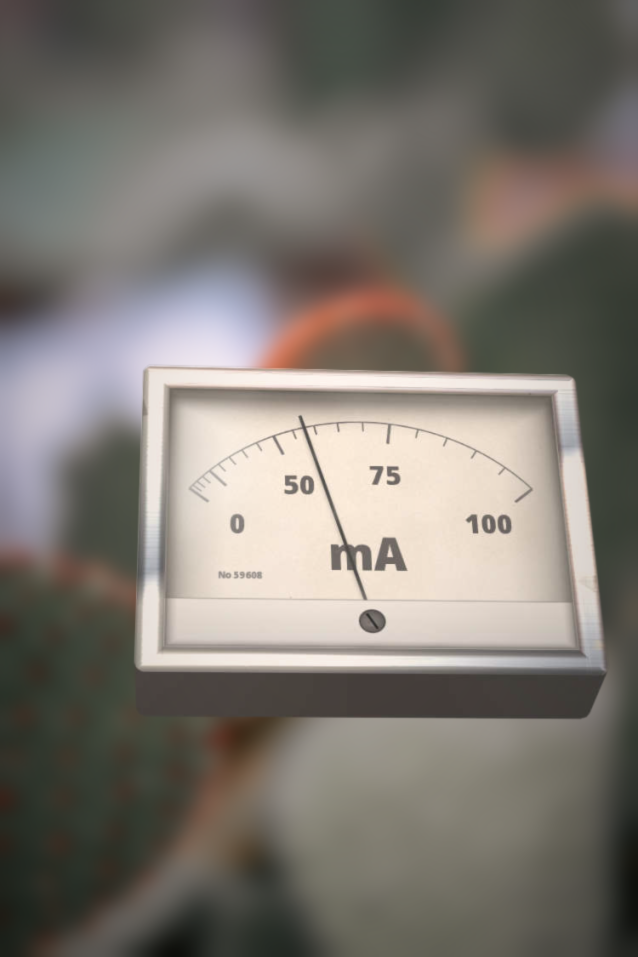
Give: 57.5,mA
